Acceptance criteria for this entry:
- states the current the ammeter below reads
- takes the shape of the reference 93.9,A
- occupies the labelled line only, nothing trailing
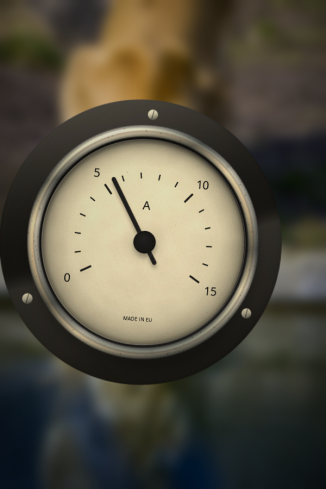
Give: 5.5,A
